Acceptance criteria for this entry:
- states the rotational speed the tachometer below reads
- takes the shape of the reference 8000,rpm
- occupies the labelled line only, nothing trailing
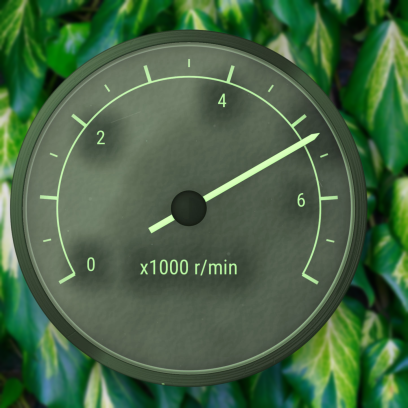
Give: 5250,rpm
